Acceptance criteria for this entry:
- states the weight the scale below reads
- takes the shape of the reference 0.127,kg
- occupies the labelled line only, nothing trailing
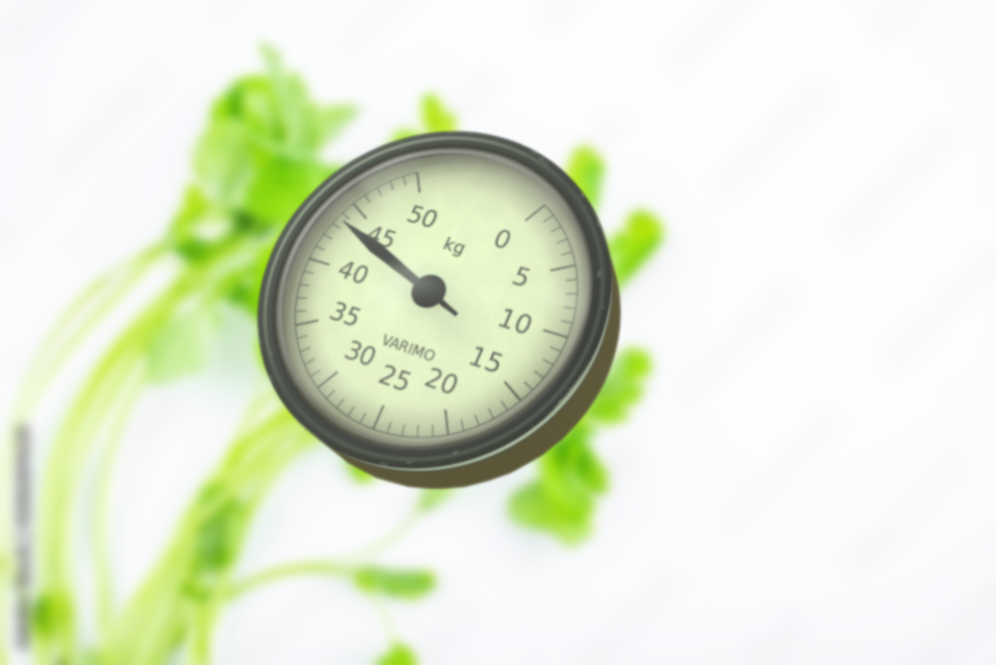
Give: 43.5,kg
